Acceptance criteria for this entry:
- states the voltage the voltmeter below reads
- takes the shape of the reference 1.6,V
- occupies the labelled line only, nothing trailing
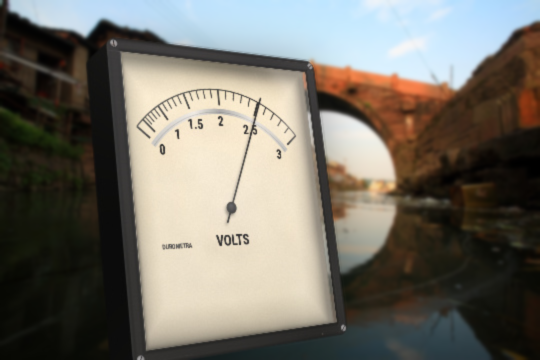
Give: 2.5,V
